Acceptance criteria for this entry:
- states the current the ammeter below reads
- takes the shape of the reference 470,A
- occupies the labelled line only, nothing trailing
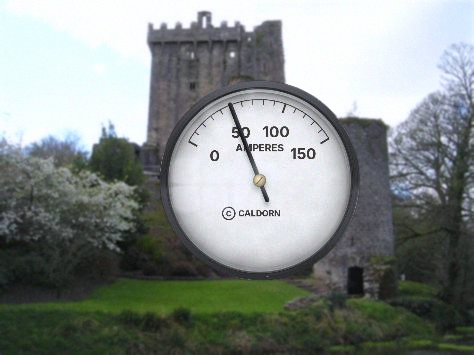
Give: 50,A
